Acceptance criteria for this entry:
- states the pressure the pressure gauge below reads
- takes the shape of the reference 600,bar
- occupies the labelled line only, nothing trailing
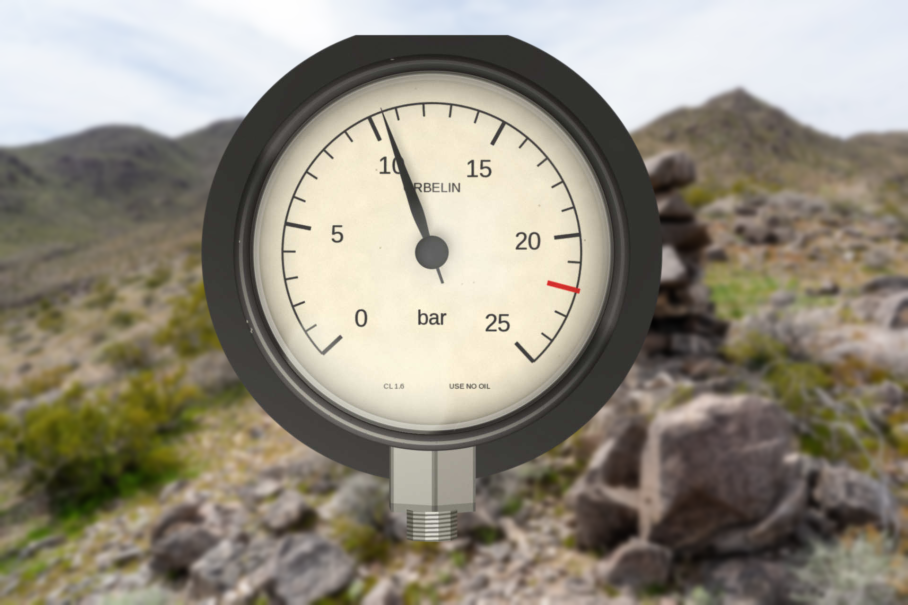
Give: 10.5,bar
